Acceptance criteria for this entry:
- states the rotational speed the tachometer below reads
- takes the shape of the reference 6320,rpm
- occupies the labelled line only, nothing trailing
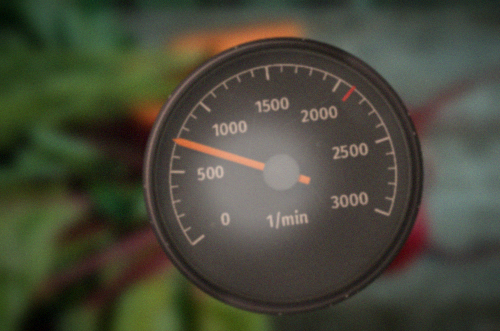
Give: 700,rpm
